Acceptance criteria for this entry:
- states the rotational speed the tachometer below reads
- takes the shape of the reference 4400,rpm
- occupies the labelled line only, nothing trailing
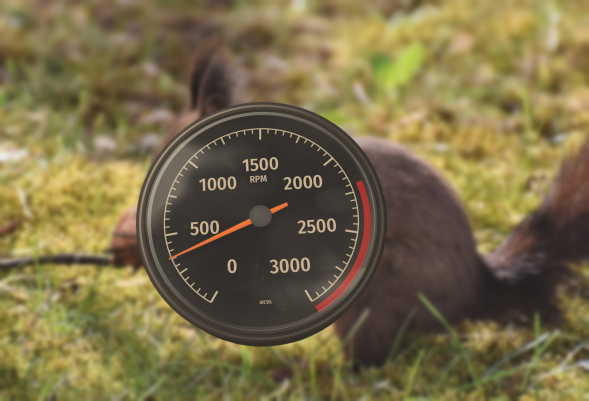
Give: 350,rpm
